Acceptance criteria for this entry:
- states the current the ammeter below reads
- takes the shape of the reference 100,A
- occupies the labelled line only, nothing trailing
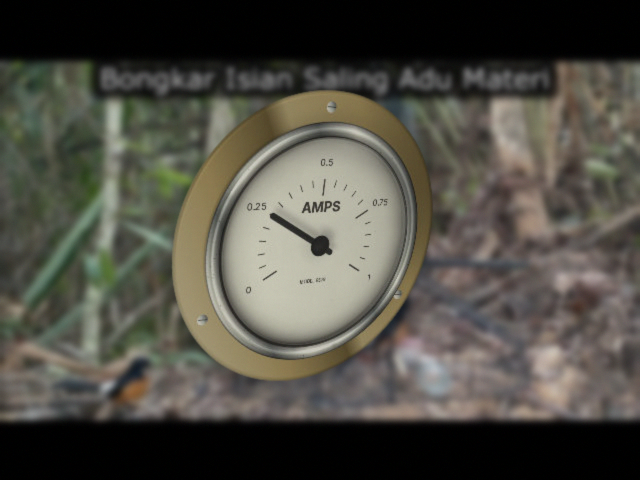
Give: 0.25,A
